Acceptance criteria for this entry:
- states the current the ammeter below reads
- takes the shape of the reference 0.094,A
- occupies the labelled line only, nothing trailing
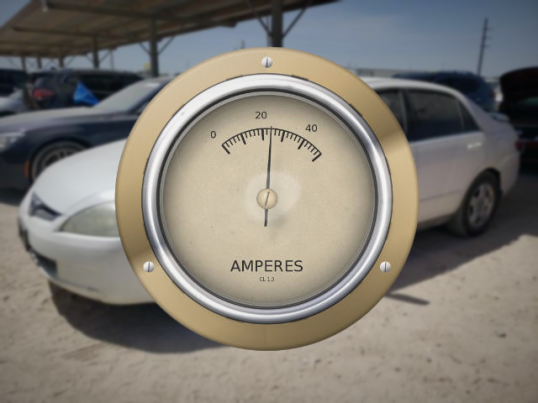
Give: 24,A
